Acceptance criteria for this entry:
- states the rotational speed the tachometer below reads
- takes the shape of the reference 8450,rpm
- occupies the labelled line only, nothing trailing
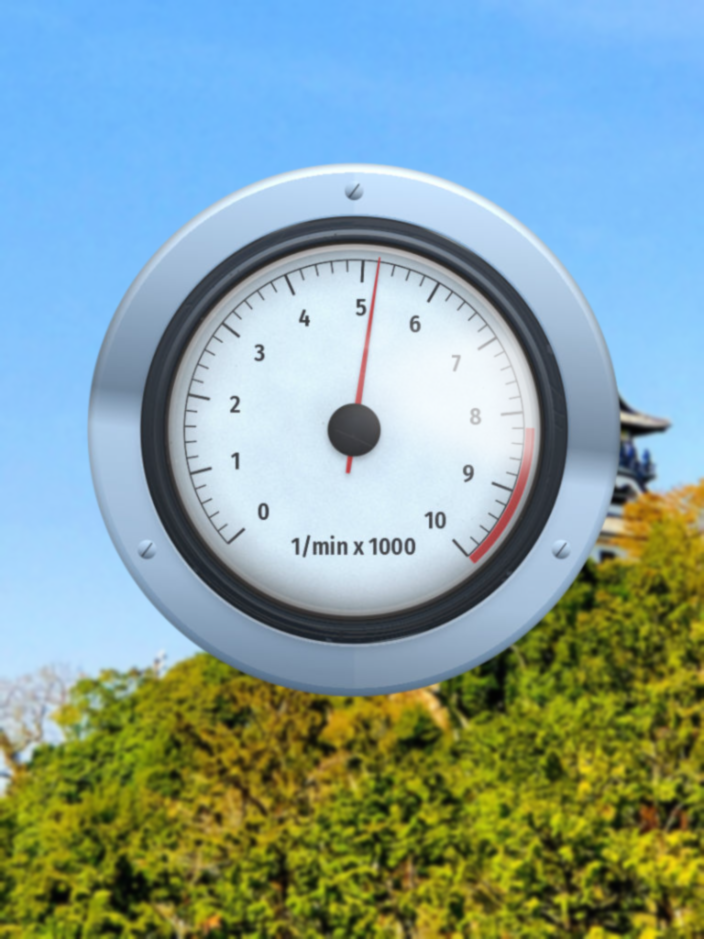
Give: 5200,rpm
